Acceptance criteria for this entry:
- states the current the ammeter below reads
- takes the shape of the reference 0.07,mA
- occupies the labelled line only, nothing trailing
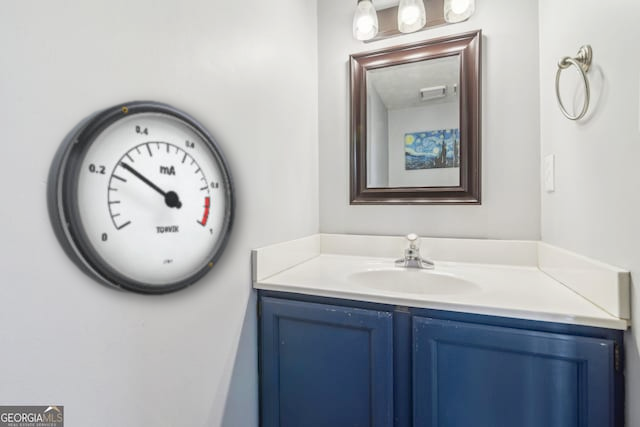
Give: 0.25,mA
